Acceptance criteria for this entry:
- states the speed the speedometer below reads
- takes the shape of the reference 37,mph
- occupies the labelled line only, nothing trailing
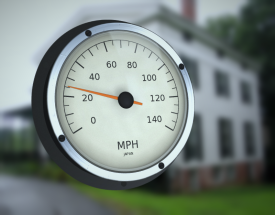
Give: 25,mph
